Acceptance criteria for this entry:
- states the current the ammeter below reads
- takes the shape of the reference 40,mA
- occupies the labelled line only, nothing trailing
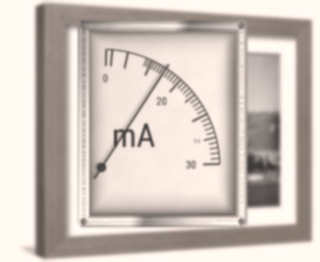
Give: 17.5,mA
